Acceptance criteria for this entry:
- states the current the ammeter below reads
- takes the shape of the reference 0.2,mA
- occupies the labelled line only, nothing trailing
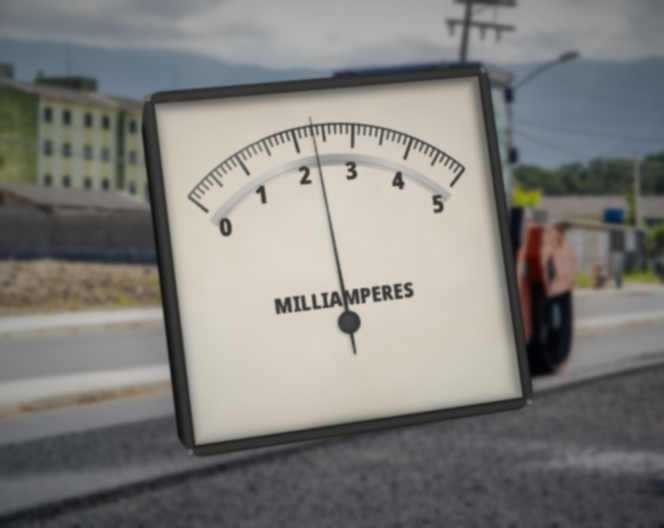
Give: 2.3,mA
